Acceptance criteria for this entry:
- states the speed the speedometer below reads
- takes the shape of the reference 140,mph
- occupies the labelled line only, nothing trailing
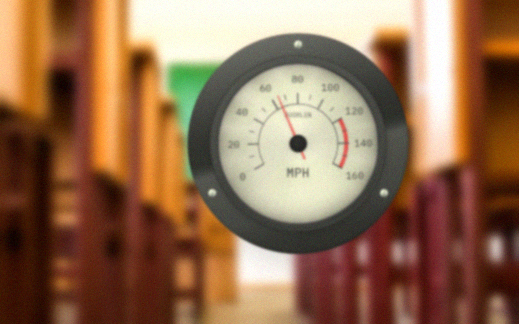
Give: 65,mph
